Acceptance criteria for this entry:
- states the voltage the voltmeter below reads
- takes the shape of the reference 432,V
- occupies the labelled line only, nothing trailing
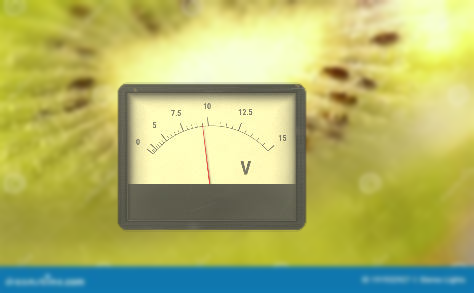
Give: 9.5,V
